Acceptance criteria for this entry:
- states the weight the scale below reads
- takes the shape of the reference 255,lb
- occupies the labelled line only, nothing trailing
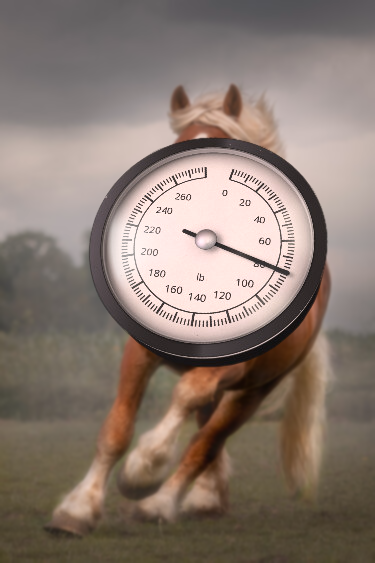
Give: 80,lb
